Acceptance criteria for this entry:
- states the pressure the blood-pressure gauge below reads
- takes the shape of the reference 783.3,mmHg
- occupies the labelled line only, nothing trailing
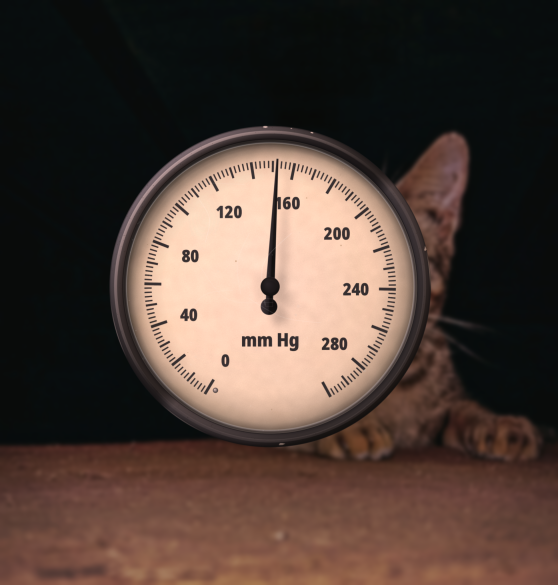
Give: 152,mmHg
